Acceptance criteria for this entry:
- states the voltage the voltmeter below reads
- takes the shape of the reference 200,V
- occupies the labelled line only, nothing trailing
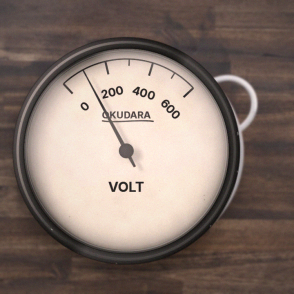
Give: 100,V
